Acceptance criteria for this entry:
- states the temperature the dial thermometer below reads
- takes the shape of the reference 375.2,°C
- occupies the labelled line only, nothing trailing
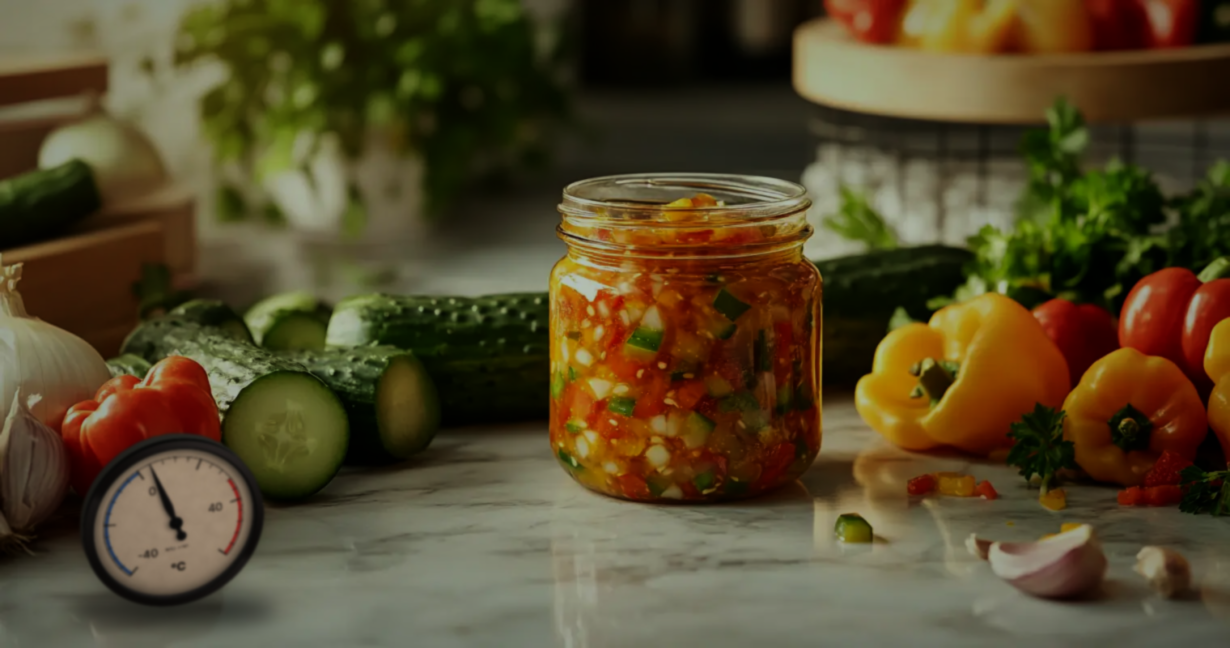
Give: 4,°C
